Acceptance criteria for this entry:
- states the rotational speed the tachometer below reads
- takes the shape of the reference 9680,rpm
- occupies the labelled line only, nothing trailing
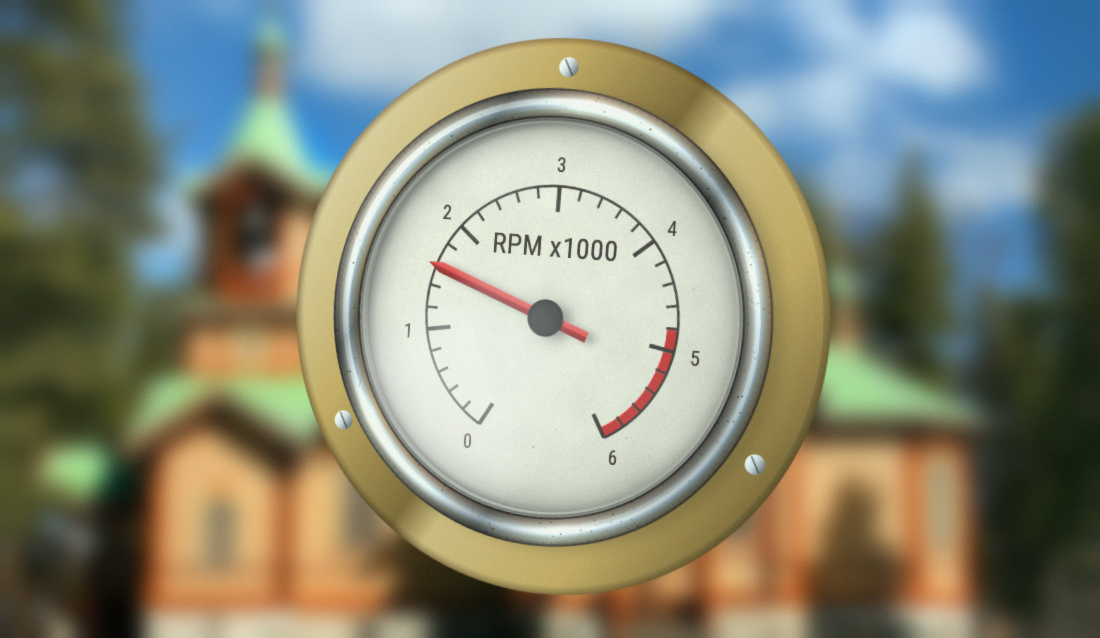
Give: 1600,rpm
